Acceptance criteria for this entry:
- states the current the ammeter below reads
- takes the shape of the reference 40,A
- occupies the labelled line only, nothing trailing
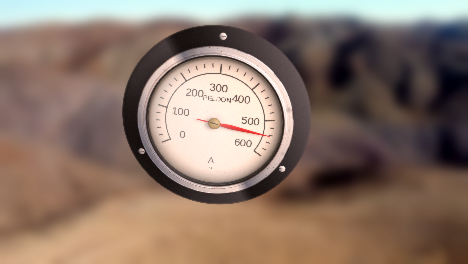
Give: 540,A
